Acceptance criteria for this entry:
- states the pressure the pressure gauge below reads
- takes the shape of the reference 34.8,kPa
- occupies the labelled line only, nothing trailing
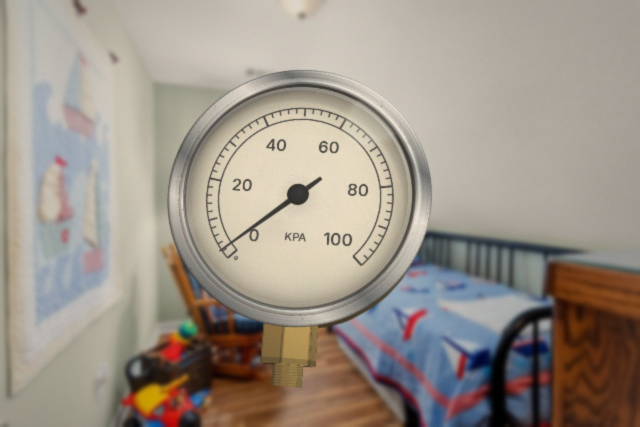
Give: 2,kPa
